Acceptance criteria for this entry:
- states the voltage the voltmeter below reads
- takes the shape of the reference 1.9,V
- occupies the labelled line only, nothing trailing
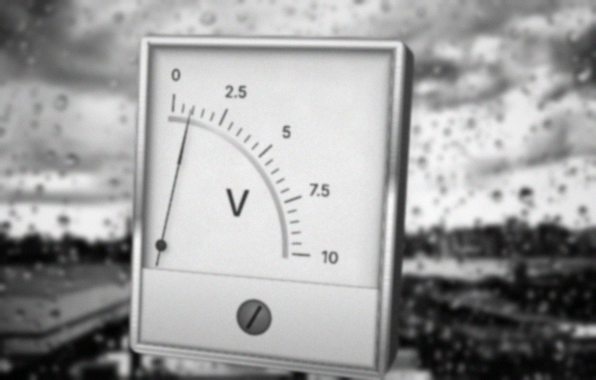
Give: 1,V
